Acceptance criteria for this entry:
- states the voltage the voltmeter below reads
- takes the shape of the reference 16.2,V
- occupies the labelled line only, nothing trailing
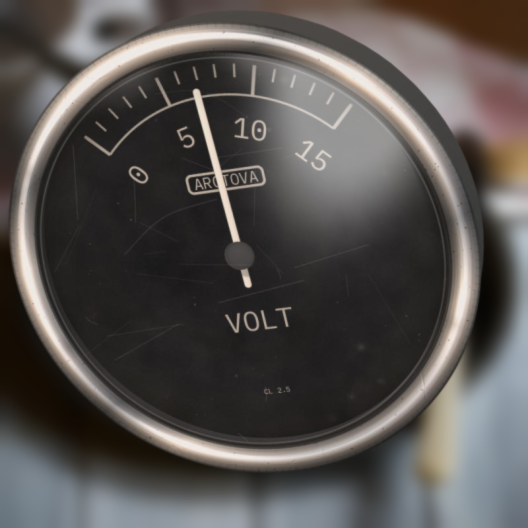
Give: 7,V
